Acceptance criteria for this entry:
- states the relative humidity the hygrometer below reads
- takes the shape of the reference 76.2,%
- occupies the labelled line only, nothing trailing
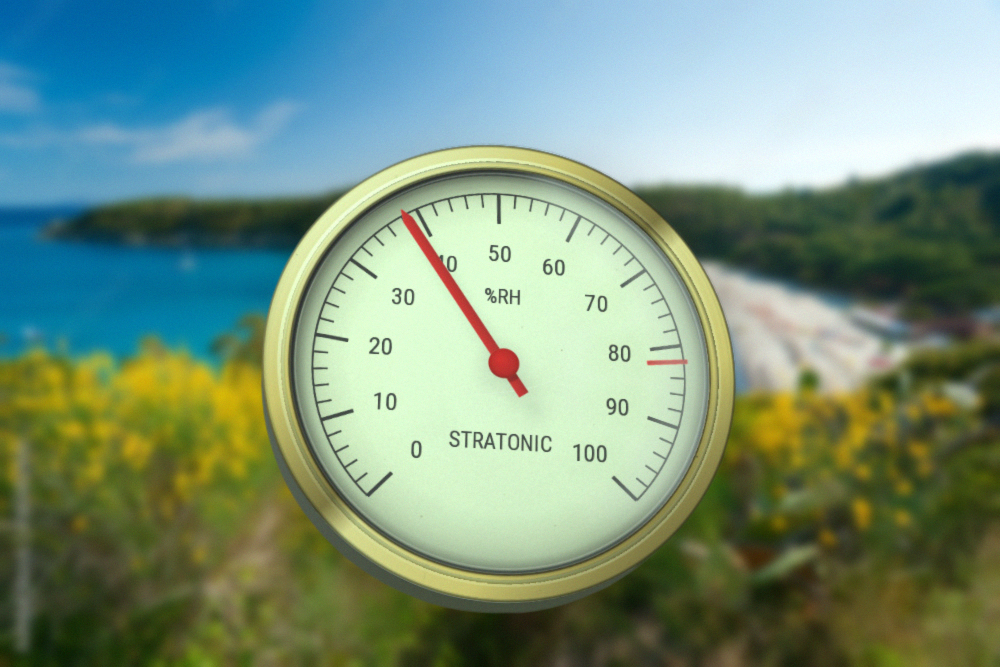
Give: 38,%
